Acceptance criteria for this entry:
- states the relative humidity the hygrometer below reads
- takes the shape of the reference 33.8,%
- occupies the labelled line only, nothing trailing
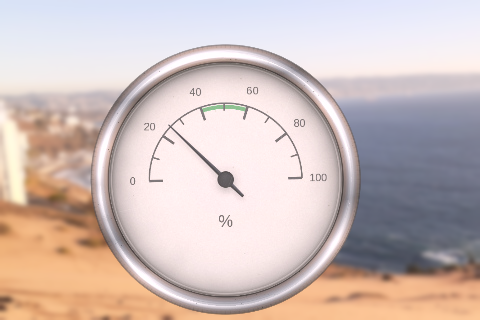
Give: 25,%
